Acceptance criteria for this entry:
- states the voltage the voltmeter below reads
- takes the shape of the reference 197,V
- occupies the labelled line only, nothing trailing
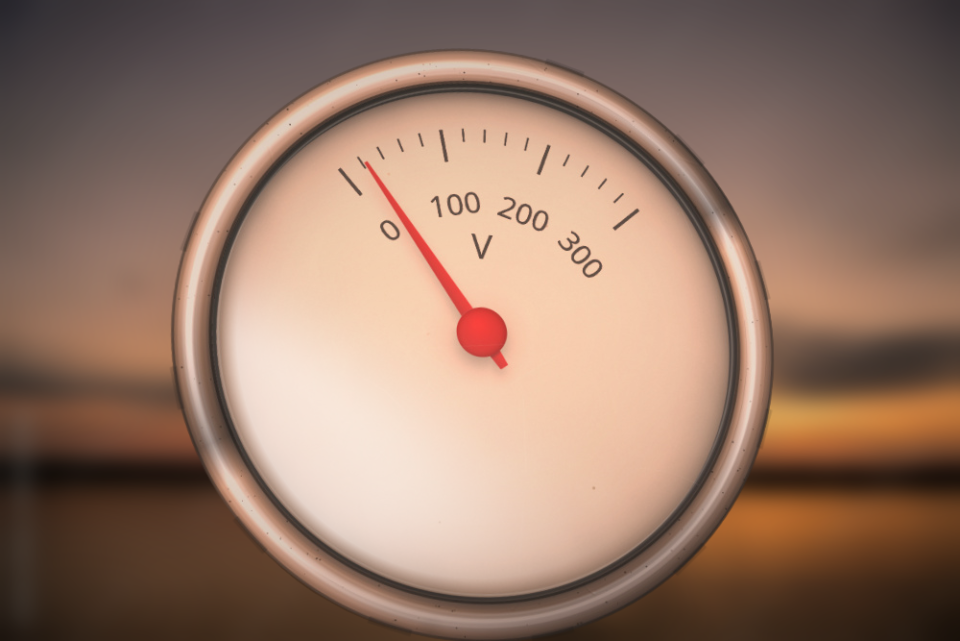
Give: 20,V
